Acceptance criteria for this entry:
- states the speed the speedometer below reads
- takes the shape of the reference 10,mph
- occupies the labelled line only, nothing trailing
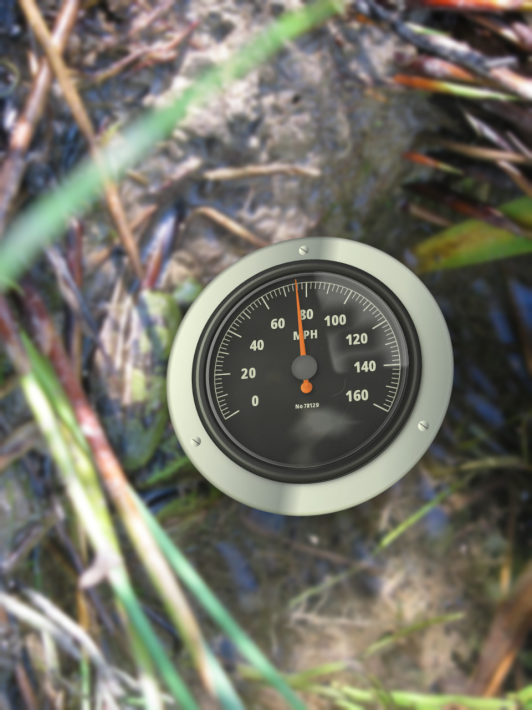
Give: 76,mph
